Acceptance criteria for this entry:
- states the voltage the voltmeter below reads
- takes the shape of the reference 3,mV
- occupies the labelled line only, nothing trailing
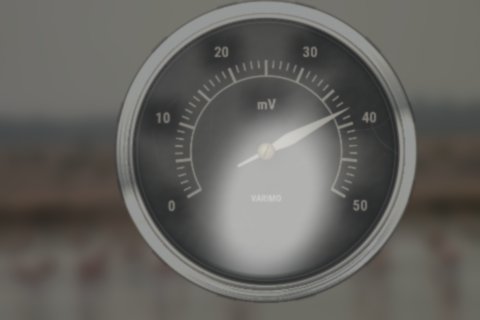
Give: 38,mV
